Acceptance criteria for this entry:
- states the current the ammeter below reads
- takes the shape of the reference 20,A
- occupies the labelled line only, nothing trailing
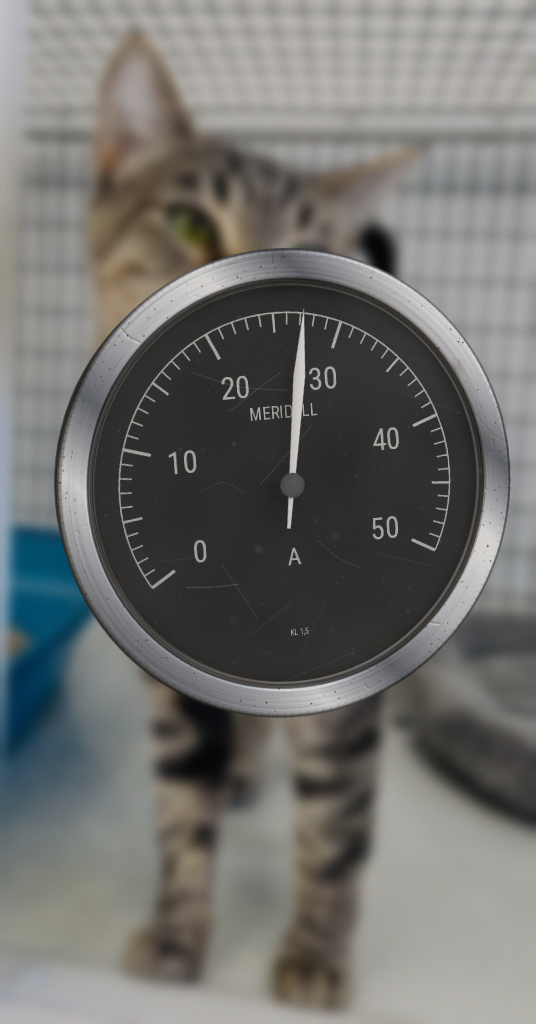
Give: 27,A
